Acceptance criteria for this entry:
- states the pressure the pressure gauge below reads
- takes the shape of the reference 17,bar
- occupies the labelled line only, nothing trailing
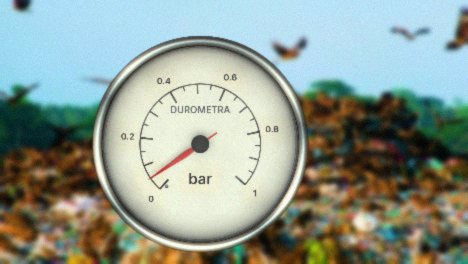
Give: 0.05,bar
